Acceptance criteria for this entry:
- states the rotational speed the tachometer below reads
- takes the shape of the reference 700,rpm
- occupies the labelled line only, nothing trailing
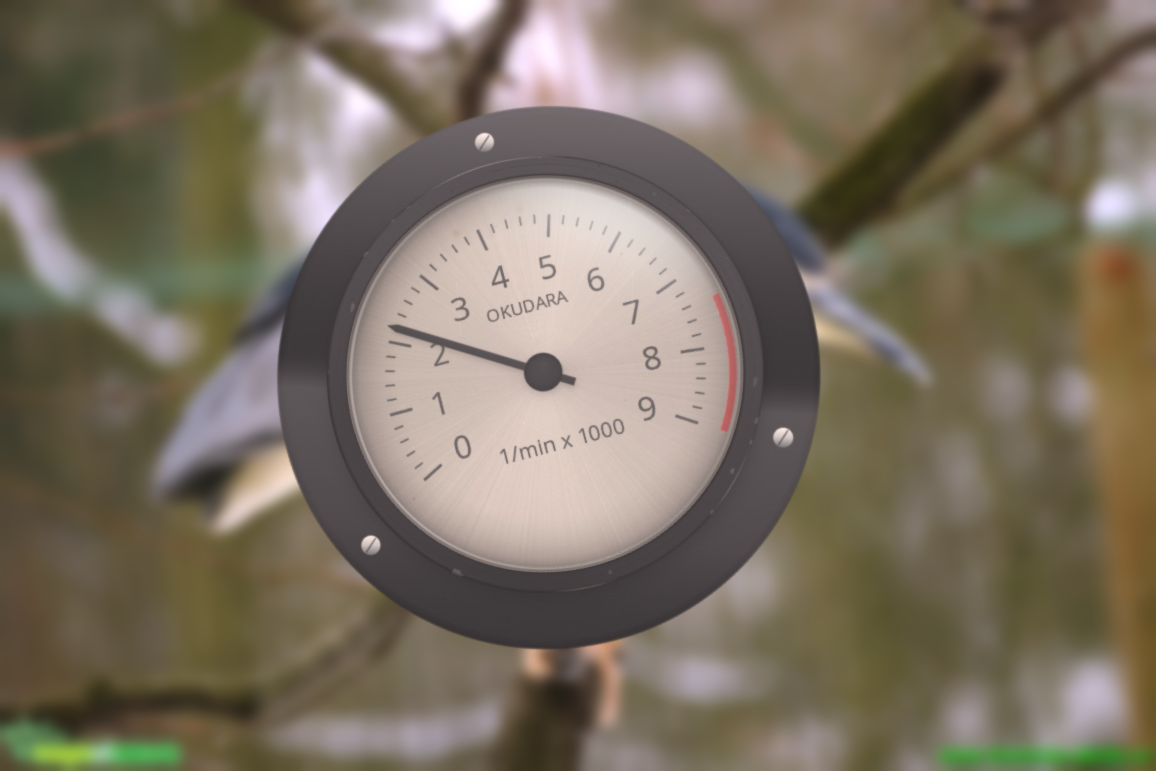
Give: 2200,rpm
